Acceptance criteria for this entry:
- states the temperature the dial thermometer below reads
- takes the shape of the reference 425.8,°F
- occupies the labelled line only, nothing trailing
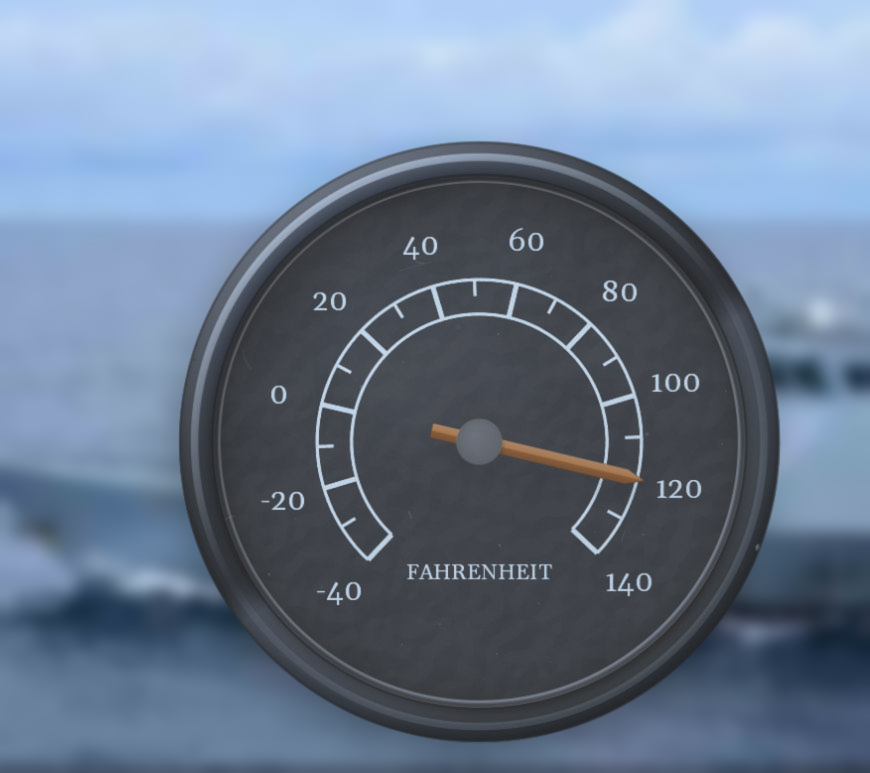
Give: 120,°F
